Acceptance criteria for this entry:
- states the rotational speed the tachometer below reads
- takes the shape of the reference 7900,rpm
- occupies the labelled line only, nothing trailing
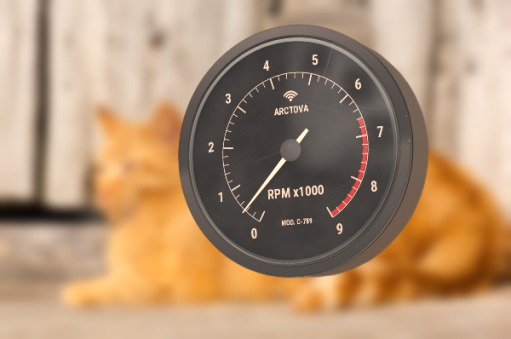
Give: 400,rpm
